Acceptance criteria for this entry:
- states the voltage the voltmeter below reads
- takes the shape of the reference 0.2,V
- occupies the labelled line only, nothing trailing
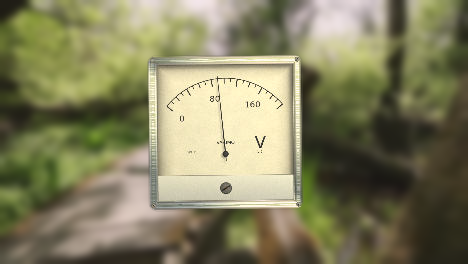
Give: 90,V
